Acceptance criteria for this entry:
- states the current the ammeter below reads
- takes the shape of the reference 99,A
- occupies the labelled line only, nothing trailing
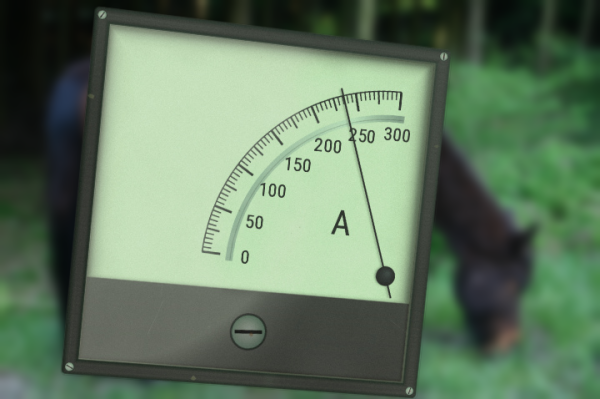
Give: 235,A
